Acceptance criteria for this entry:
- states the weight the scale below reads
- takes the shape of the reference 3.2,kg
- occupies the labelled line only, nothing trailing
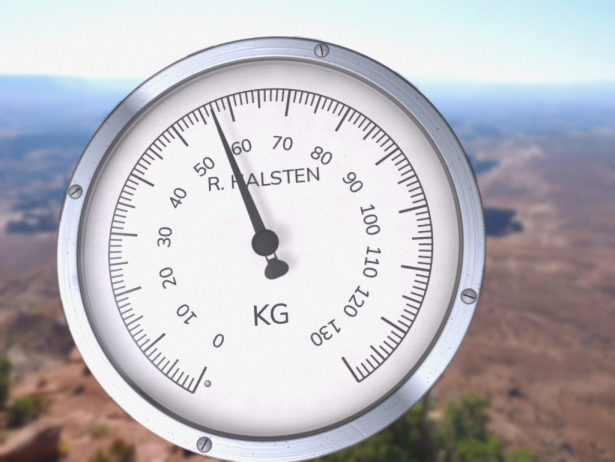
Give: 57,kg
